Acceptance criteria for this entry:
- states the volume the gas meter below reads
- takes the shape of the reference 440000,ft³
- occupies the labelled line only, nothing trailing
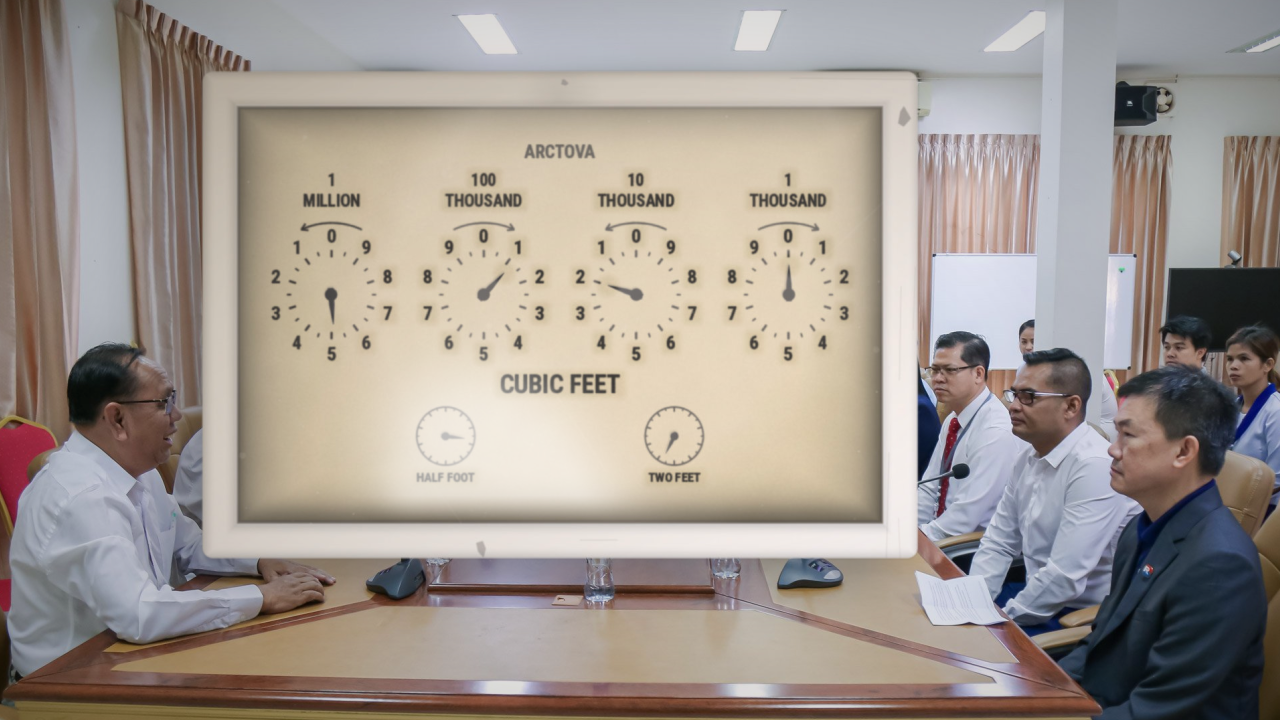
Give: 512000,ft³
